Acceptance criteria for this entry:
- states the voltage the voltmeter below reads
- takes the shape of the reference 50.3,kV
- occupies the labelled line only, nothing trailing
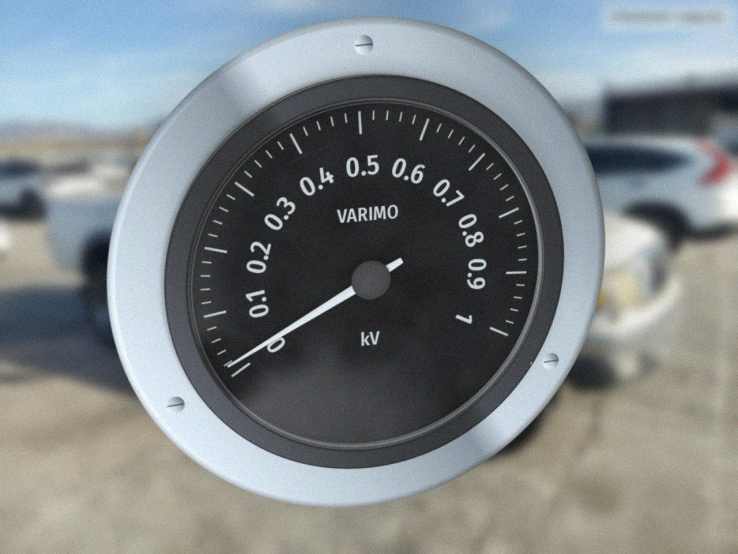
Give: 0.02,kV
